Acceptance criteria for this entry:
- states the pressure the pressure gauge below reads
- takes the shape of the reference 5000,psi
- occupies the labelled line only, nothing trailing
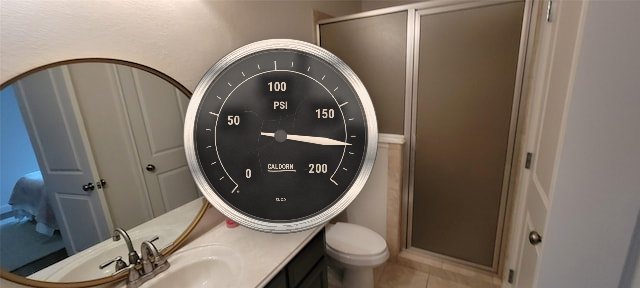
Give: 175,psi
